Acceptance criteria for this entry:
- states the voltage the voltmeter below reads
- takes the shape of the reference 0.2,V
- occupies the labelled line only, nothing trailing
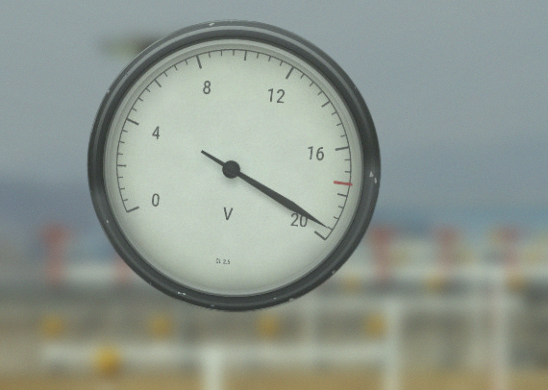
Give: 19.5,V
